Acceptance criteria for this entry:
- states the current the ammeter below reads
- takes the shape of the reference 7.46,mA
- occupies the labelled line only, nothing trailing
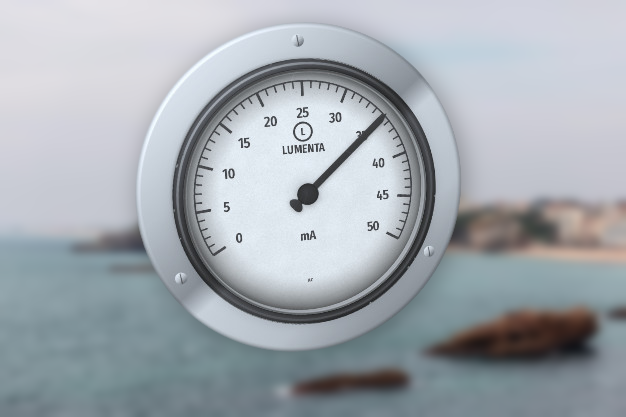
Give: 35,mA
